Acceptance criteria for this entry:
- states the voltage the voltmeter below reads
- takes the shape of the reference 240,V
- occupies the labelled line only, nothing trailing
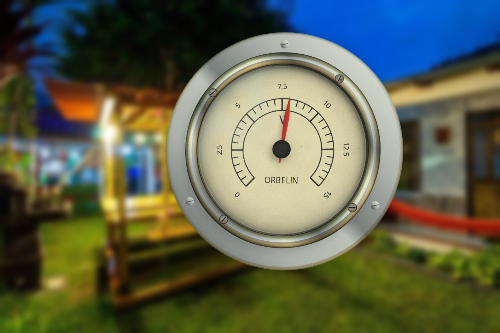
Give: 8,V
